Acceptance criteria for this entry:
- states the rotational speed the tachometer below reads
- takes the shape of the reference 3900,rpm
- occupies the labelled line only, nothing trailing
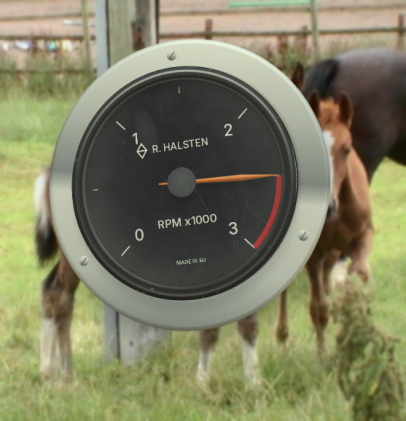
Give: 2500,rpm
